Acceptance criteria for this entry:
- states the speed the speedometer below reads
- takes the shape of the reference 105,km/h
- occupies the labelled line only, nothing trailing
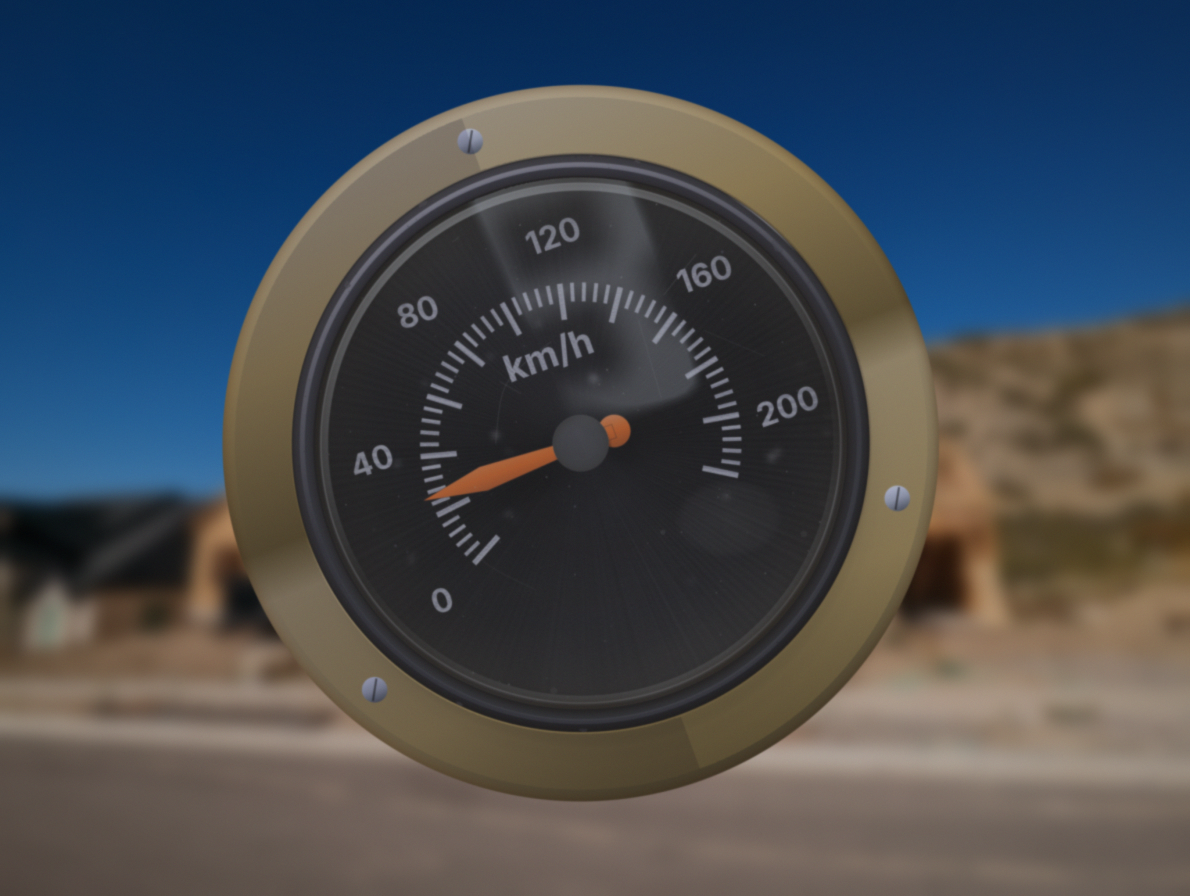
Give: 26,km/h
